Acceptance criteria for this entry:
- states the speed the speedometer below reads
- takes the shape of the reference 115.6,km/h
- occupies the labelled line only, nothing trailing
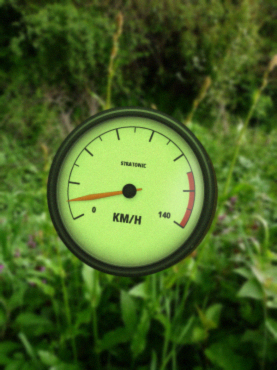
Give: 10,km/h
